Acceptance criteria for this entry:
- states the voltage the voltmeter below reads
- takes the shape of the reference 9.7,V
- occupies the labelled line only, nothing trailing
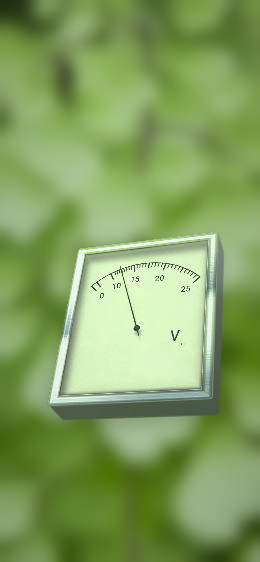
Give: 12.5,V
